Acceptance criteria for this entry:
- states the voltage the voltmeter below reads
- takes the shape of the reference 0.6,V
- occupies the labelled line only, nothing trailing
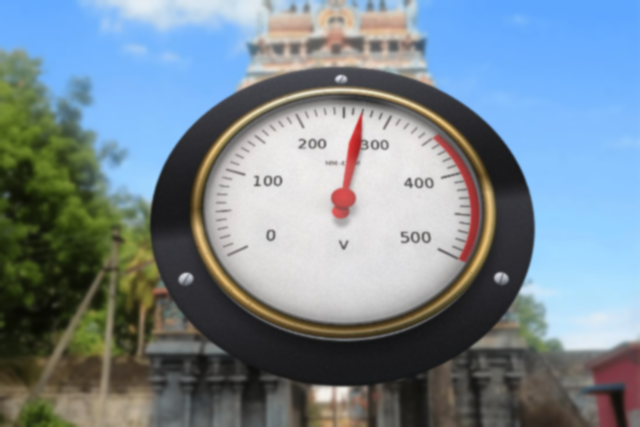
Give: 270,V
